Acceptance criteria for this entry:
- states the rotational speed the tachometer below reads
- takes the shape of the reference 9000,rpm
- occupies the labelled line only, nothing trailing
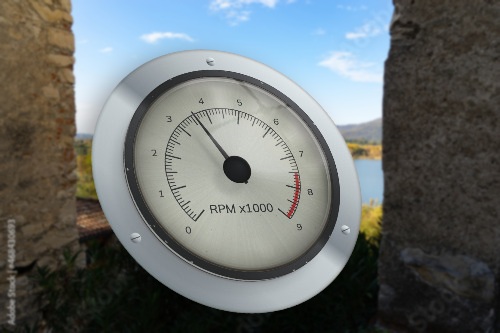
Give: 3500,rpm
